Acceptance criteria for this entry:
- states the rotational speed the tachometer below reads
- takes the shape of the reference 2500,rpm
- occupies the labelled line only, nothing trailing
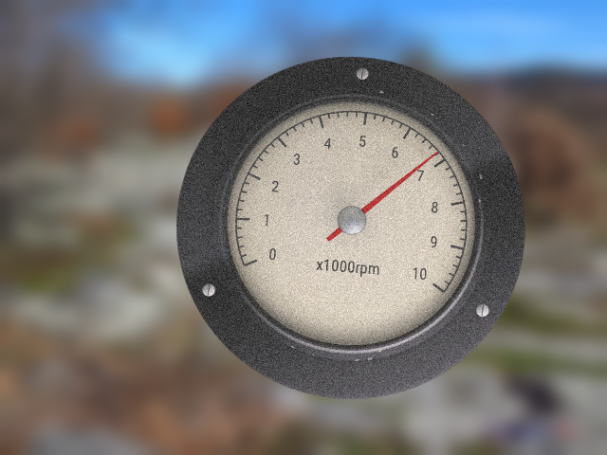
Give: 6800,rpm
